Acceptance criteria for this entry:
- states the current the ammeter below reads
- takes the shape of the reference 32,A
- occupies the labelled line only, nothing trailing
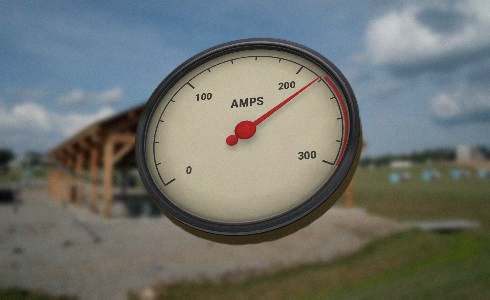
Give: 220,A
